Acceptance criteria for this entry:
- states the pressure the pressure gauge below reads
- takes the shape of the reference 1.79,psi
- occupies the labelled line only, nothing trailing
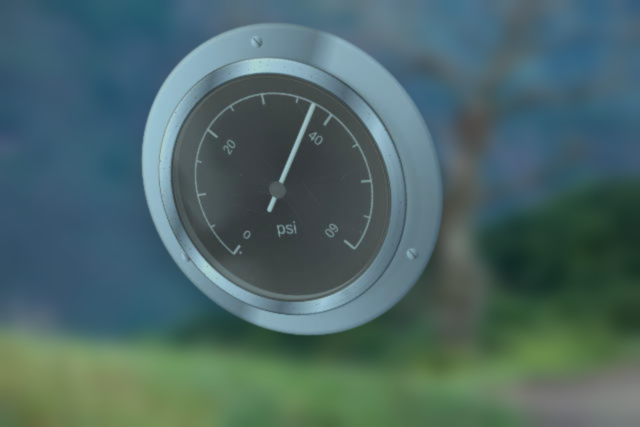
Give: 37.5,psi
